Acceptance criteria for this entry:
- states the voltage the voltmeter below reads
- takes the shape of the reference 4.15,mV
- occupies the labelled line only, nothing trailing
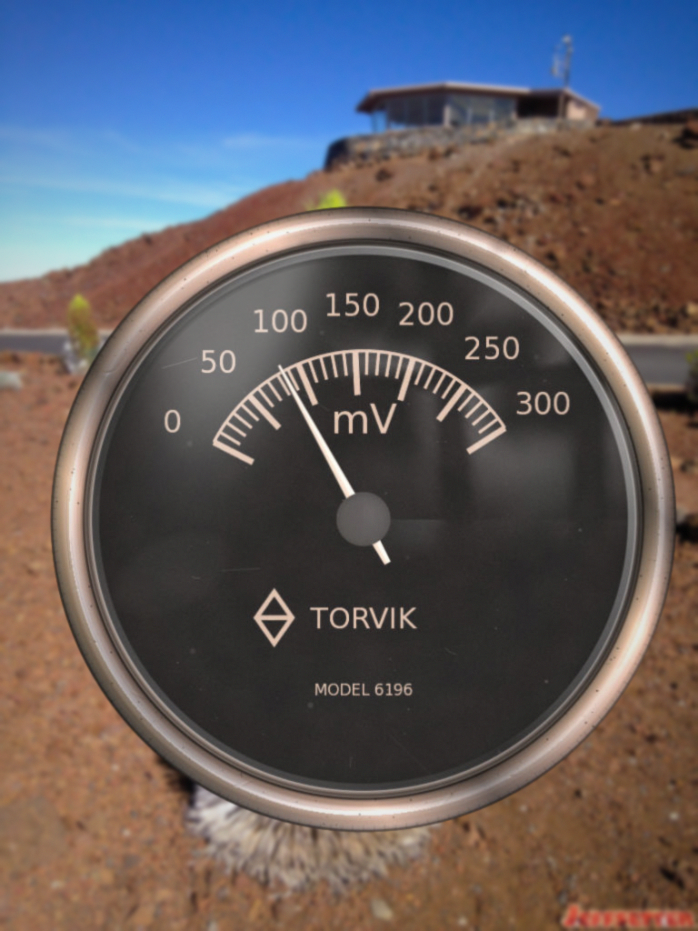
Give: 85,mV
